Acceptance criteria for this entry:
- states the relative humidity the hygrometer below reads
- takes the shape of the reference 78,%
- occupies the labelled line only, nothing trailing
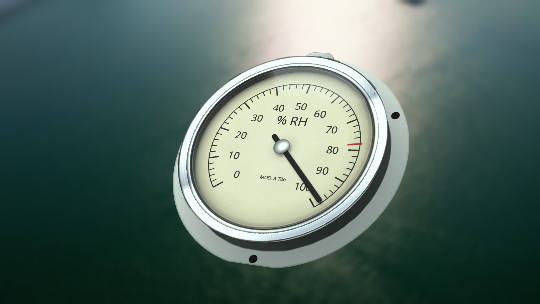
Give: 98,%
